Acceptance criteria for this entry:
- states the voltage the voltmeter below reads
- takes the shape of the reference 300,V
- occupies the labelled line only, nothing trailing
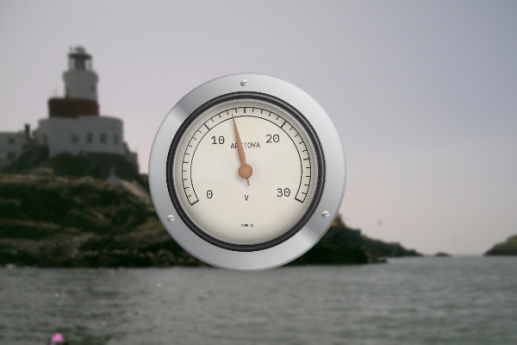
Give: 13.5,V
